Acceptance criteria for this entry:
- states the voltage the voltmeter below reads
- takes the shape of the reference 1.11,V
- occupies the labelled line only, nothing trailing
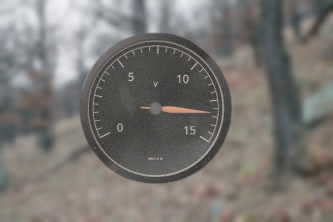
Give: 13.25,V
